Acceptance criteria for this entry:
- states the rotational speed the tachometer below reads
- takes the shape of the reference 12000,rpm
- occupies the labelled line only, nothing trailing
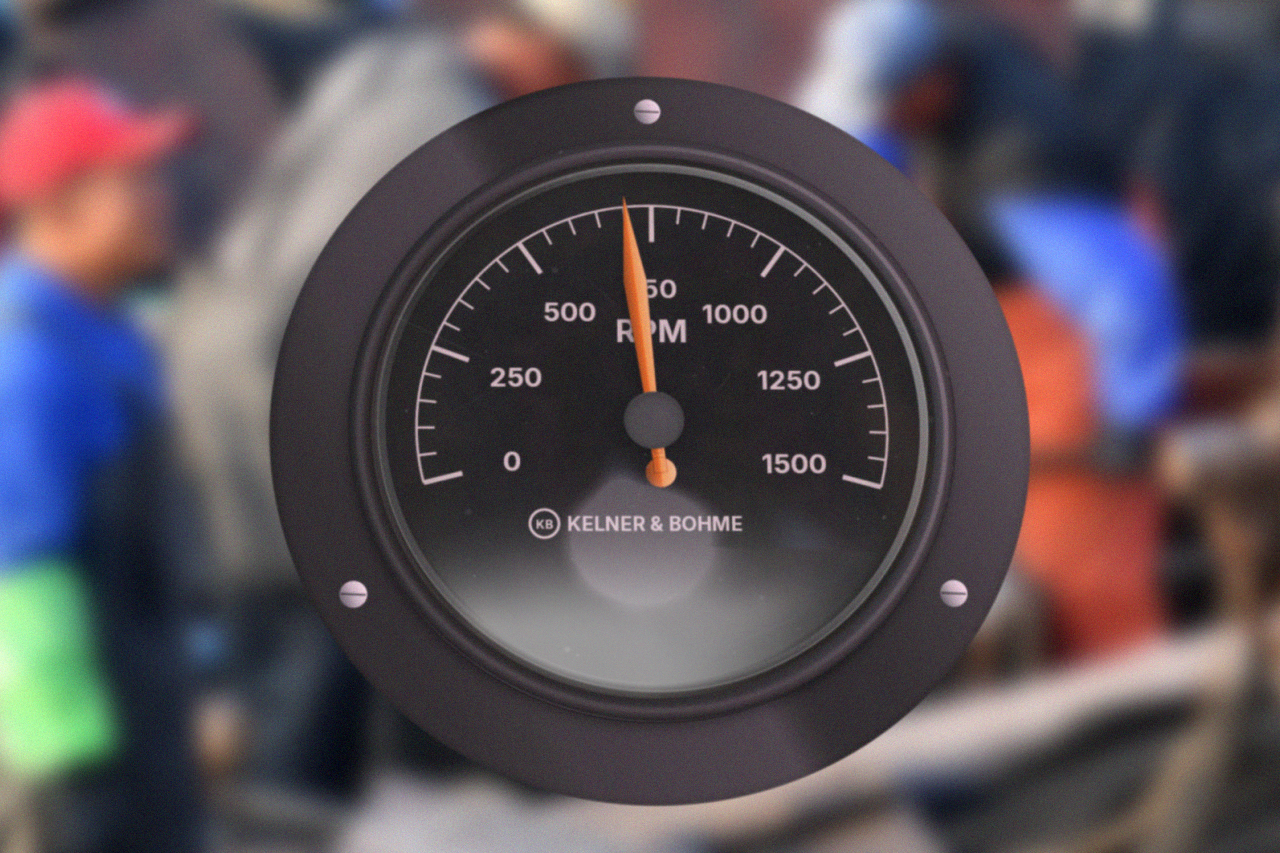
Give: 700,rpm
